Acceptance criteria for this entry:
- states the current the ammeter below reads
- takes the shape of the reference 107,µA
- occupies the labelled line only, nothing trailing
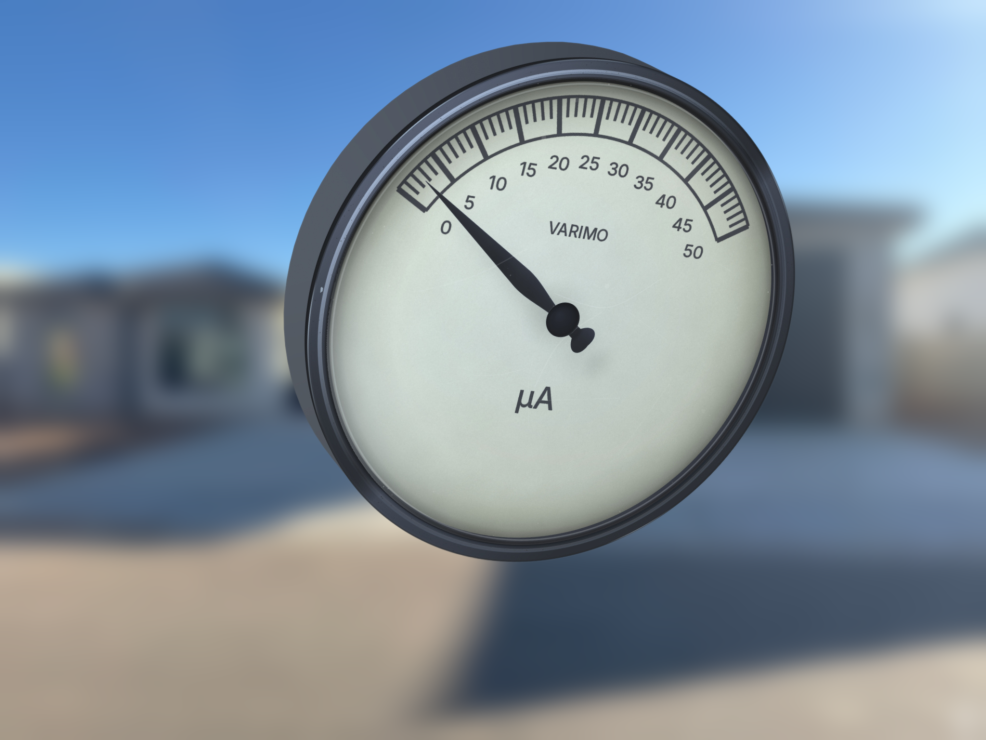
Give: 2.5,µA
